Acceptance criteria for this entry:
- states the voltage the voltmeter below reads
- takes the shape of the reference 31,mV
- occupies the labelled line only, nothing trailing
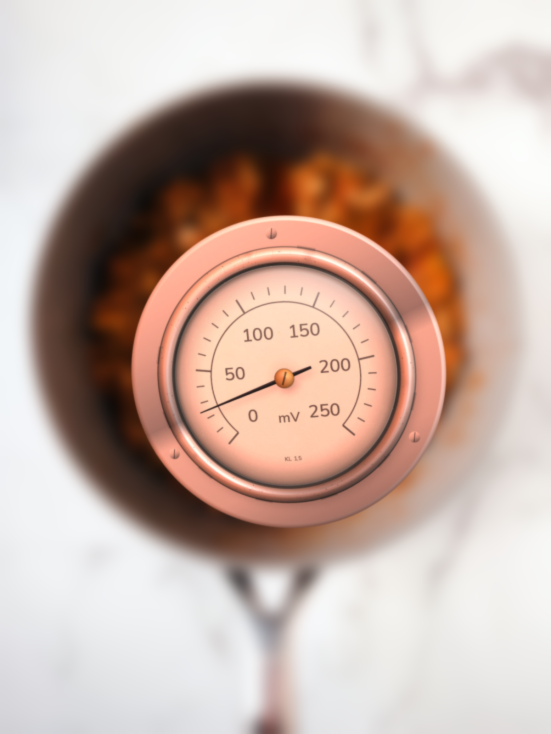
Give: 25,mV
